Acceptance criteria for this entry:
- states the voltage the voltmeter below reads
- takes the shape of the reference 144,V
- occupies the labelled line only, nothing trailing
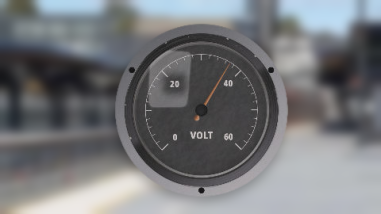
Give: 37,V
